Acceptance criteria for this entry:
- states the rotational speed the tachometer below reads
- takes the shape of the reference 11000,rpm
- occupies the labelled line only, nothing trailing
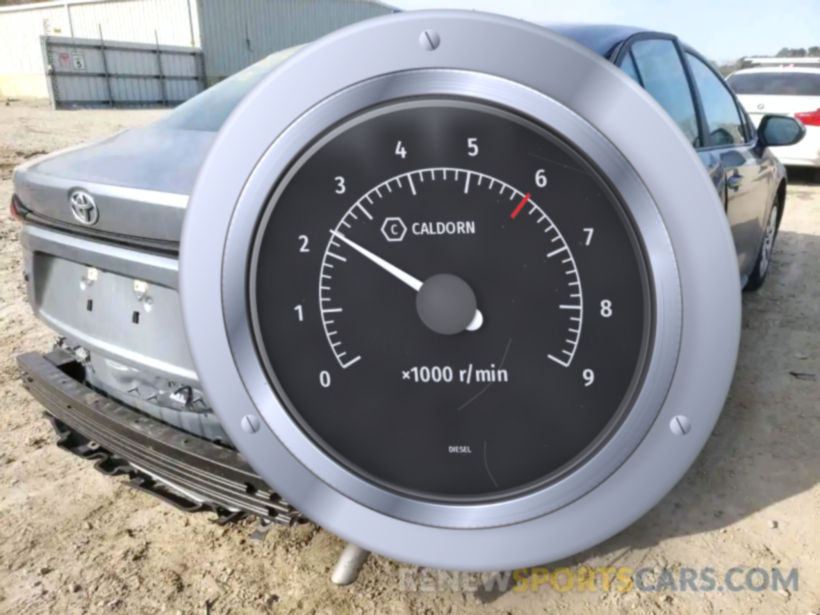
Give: 2400,rpm
